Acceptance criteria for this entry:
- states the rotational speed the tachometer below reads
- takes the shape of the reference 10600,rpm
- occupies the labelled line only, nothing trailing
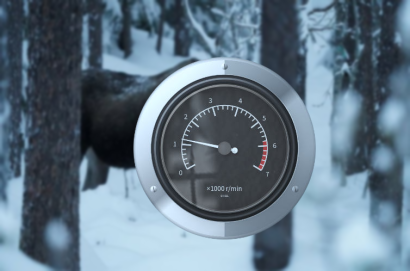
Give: 1200,rpm
